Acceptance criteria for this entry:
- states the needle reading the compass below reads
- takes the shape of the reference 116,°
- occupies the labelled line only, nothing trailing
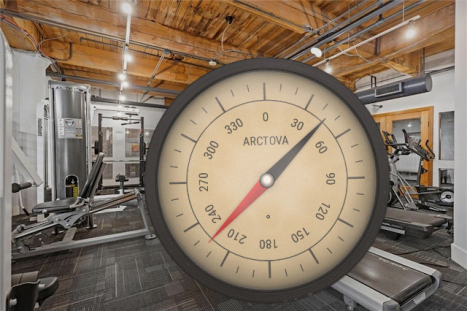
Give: 225,°
